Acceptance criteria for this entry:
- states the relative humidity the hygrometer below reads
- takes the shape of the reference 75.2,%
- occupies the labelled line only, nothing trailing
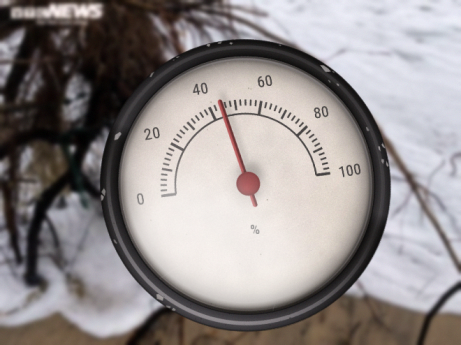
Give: 44,%
